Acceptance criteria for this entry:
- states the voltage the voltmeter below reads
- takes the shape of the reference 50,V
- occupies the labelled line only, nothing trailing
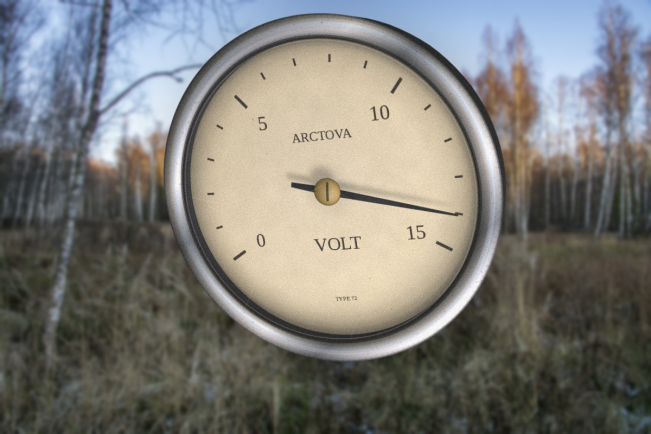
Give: 14,V
